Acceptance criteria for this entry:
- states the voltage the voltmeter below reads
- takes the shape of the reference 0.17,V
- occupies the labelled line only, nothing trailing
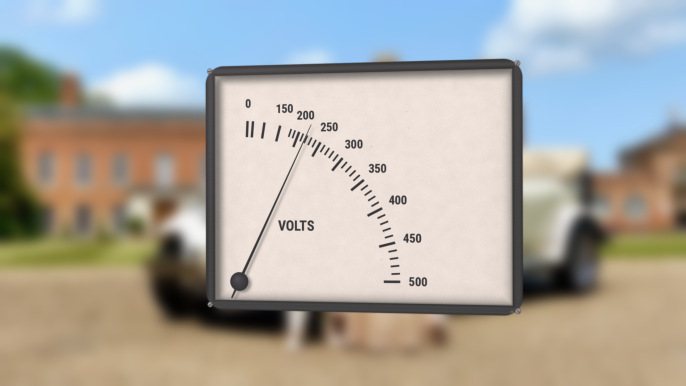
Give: 220,V
